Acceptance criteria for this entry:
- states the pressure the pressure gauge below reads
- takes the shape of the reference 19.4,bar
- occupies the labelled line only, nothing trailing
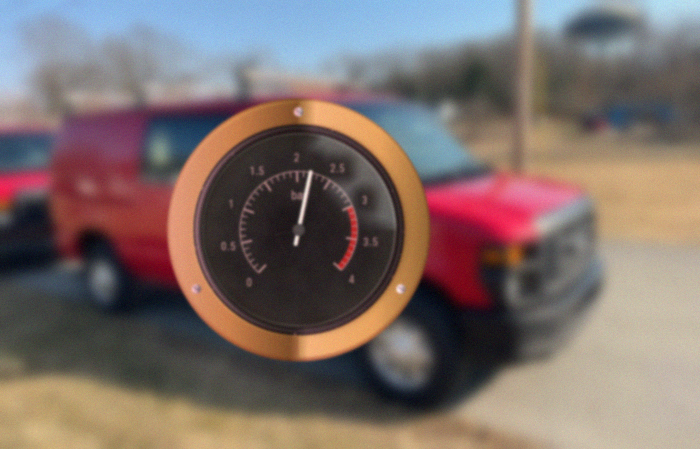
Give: 2.2,bar
